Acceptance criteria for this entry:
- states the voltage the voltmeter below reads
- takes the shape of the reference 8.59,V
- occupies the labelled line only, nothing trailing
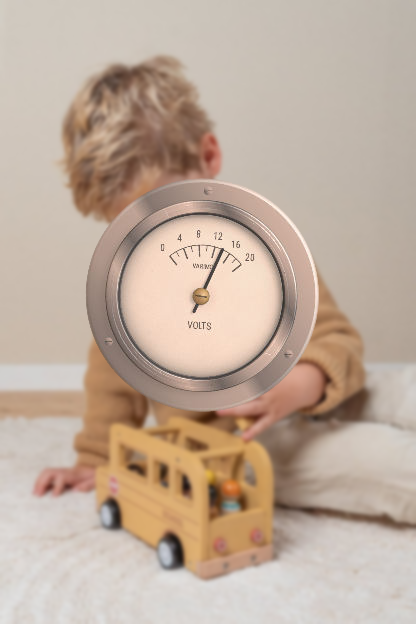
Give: 14,V
